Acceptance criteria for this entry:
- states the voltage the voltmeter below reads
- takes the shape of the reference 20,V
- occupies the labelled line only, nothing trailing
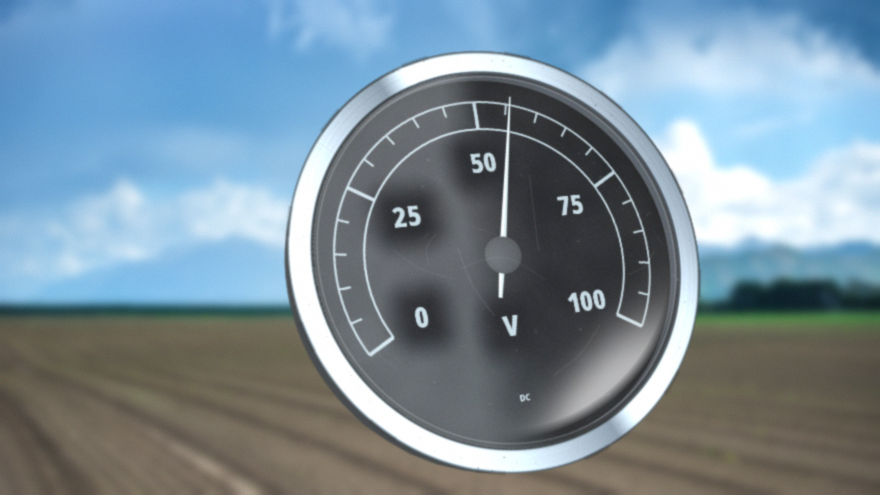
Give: 55,V
